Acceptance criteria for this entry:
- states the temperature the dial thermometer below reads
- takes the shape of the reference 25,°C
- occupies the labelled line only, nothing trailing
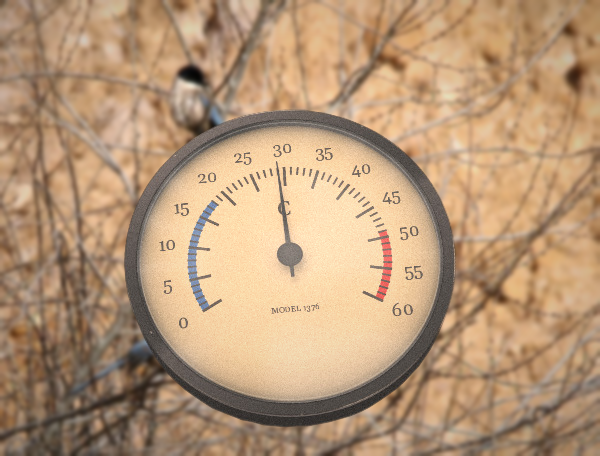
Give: 29,°C
